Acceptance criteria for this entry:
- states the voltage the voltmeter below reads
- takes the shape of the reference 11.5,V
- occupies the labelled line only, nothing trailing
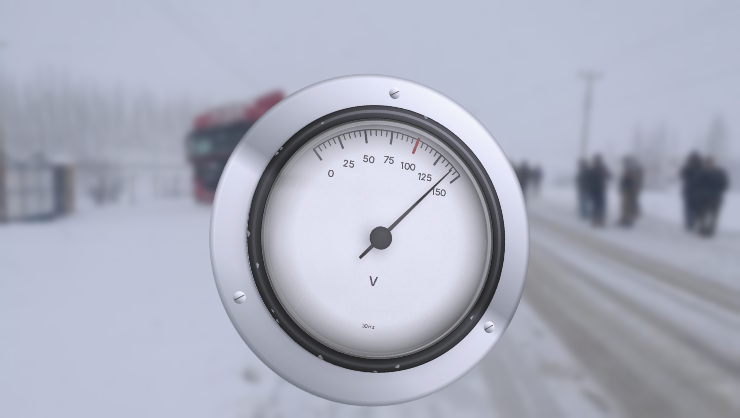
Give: 140,V
